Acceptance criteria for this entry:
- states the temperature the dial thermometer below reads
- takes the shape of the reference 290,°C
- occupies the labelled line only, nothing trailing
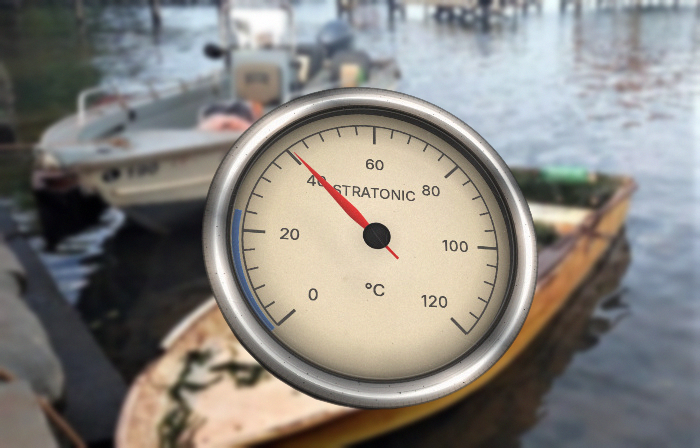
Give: 40,°C
